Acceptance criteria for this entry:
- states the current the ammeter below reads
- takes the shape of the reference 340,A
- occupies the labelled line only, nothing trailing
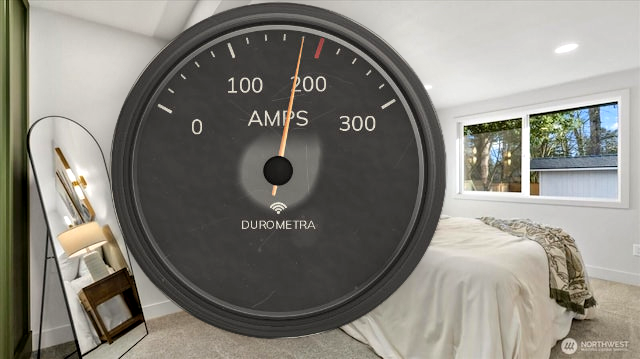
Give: 180,A
